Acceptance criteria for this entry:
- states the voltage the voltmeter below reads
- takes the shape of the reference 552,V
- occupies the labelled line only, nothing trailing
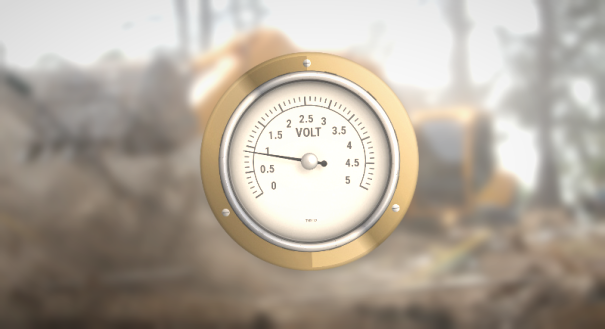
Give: 0.9,V
